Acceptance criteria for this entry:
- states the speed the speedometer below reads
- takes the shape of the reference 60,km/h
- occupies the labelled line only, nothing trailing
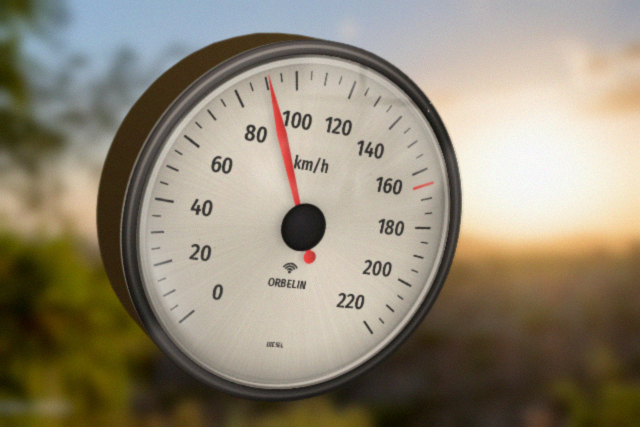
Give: 90,km/h
